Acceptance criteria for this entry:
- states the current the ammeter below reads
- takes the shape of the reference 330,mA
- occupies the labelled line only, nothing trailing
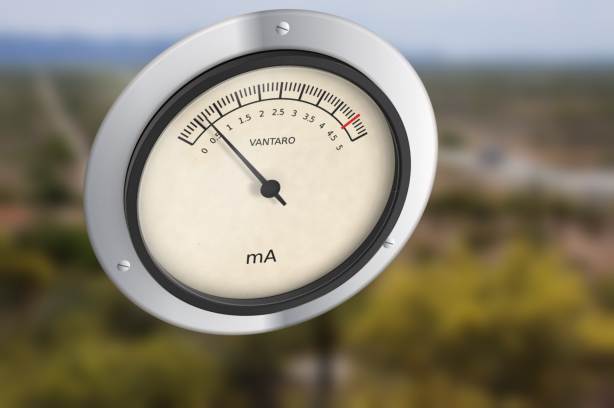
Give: 0.7,mA
